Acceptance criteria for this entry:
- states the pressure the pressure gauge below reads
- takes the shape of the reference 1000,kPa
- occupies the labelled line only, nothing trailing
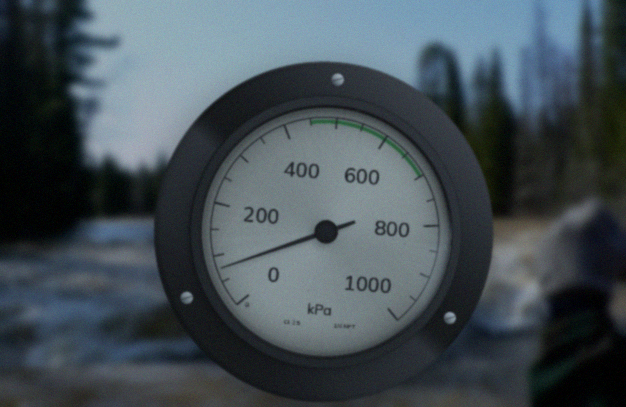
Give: 75,kPa
